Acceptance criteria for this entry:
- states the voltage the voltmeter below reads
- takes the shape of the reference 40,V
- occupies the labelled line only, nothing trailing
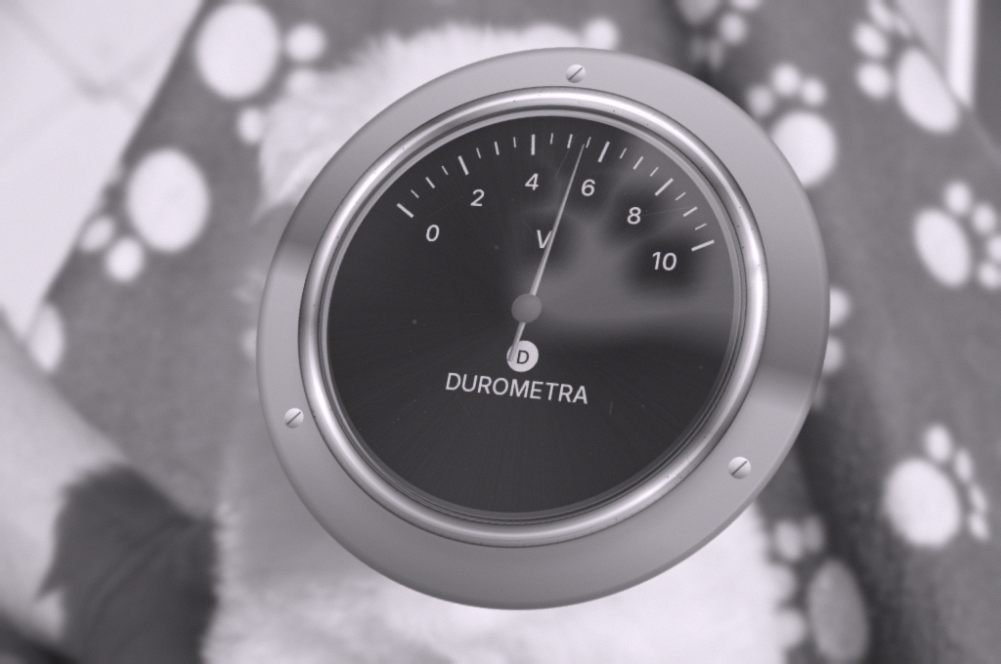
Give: 5.5,V
